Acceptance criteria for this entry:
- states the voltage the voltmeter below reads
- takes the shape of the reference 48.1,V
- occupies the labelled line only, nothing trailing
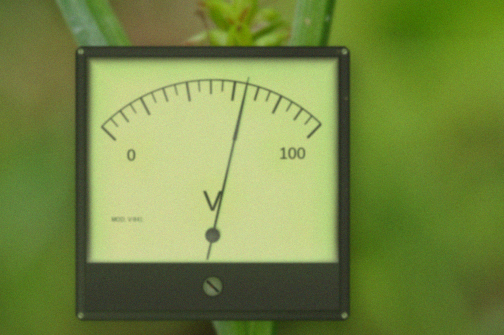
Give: 65,V
